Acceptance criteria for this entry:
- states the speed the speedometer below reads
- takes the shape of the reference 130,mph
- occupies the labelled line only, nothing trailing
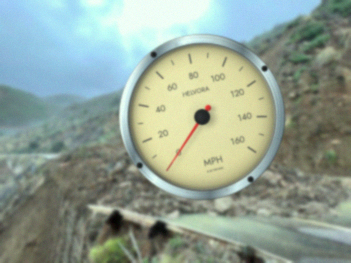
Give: 0,mph
